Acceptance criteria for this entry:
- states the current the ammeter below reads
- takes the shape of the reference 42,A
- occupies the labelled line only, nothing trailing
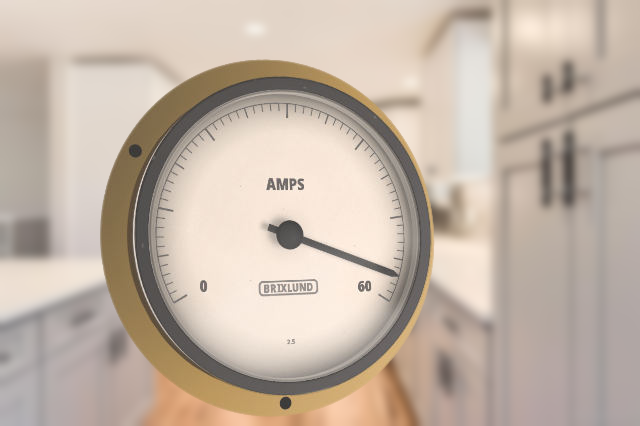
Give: 57,A
